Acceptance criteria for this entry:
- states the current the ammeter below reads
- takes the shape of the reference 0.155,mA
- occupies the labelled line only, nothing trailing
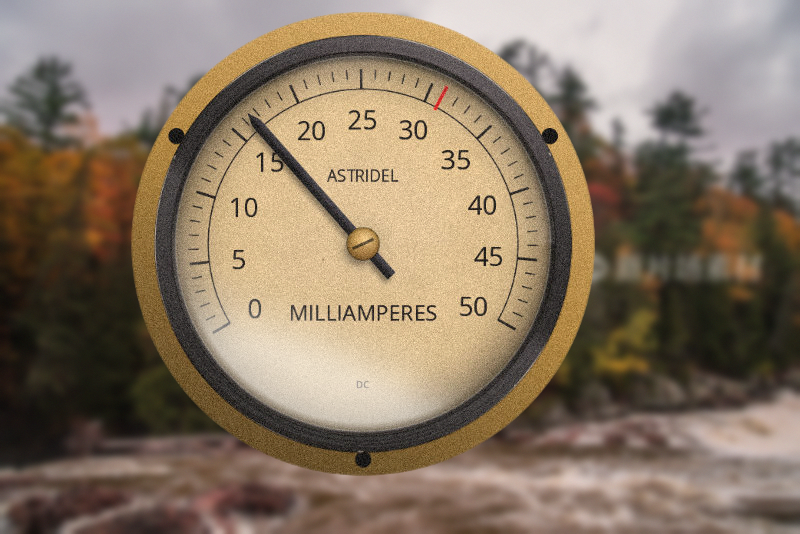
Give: 16.5,mA
